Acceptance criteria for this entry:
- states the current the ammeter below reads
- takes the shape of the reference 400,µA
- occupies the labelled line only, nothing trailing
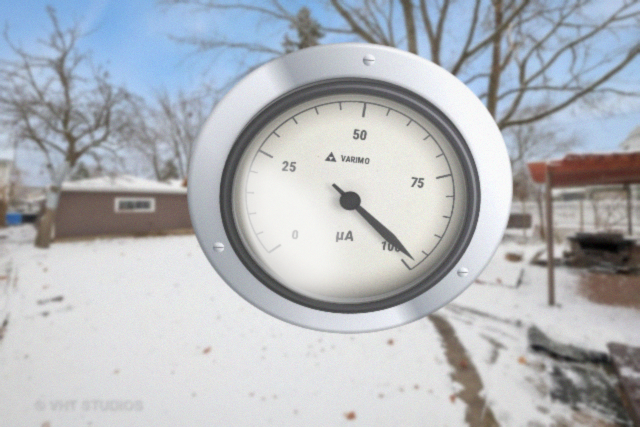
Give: 97.5,µA
